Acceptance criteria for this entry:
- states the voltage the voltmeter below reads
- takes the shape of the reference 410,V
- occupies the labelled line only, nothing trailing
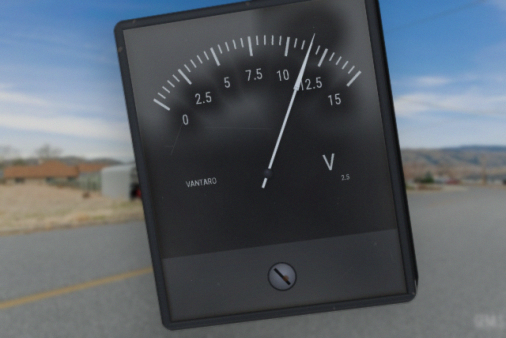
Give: 11.5,V
